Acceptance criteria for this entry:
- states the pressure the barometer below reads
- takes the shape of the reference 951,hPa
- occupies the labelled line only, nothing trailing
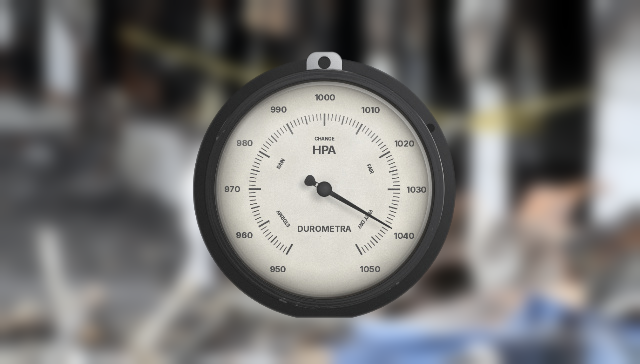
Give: 1040,hPa
